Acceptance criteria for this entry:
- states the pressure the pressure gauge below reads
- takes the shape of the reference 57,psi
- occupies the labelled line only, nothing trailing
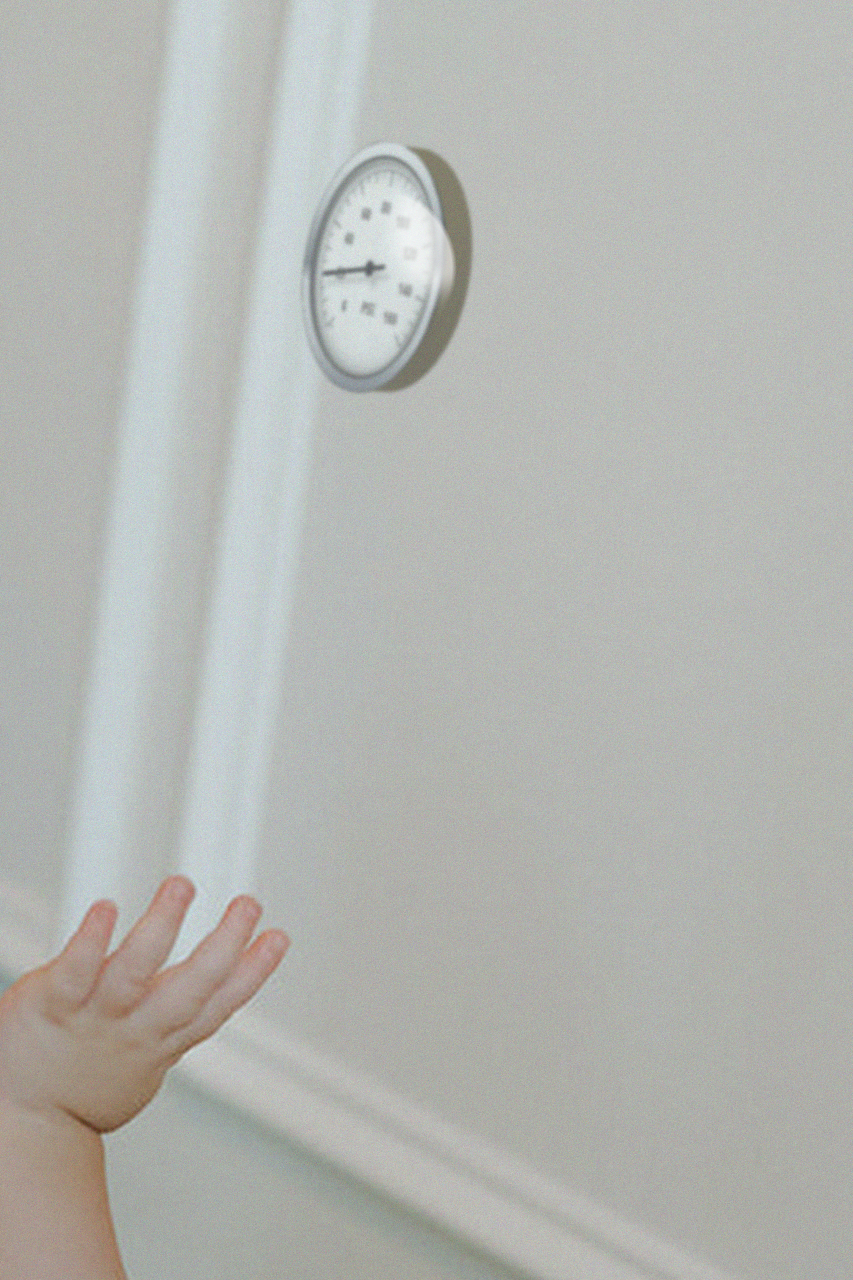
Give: 20,psi
